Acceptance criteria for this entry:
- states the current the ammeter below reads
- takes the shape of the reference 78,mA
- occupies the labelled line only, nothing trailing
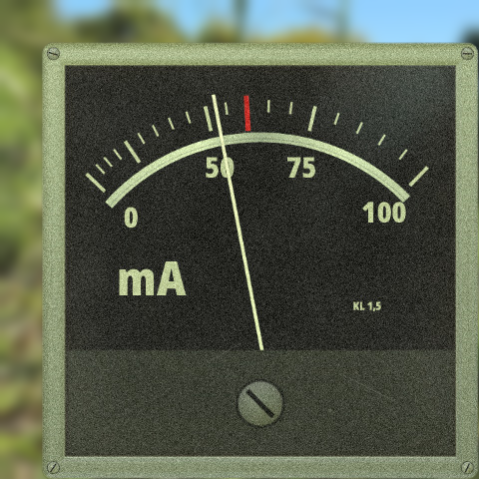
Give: 52.5,mA
